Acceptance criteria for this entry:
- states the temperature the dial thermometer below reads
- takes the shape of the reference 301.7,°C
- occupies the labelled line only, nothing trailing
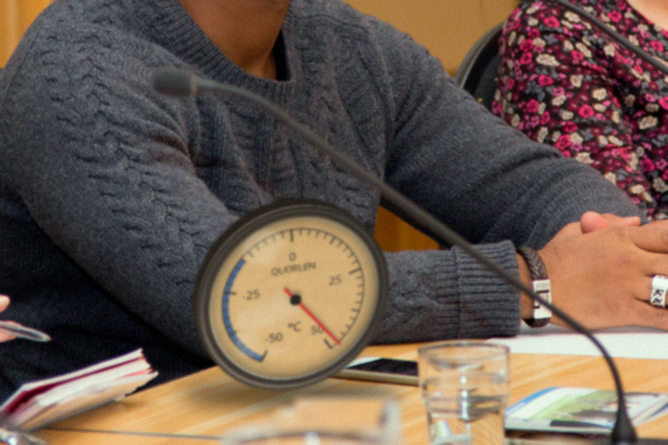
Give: 47.5,°C
